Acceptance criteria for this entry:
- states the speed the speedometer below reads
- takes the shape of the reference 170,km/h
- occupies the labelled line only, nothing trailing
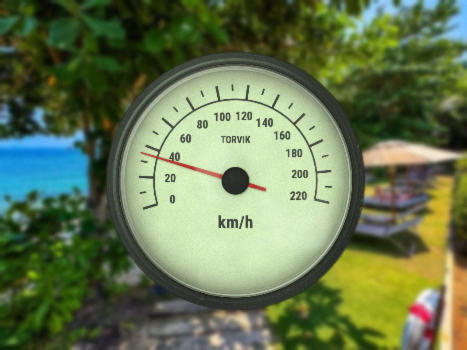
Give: 35,km/h
